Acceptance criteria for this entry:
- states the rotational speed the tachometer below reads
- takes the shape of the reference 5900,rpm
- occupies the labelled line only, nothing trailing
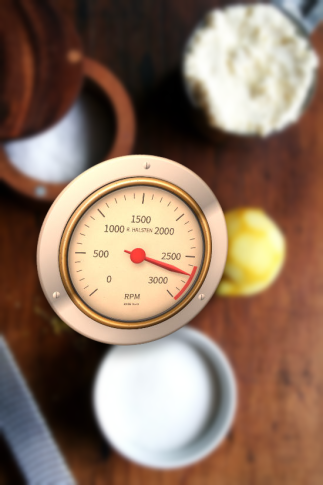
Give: 2700,rpm
